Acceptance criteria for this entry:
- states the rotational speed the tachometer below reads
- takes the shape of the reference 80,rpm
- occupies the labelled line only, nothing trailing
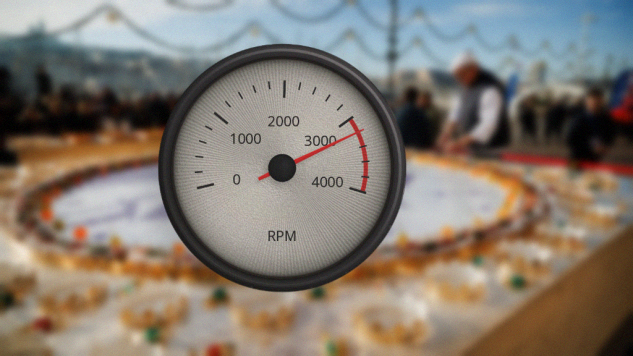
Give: 3200,rpm
